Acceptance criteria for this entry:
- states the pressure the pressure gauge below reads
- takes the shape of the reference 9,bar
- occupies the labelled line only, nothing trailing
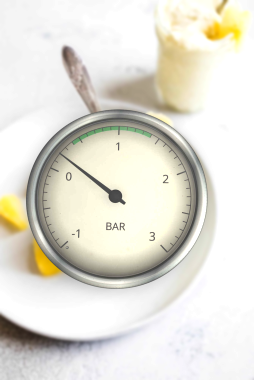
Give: 0.2,bar
